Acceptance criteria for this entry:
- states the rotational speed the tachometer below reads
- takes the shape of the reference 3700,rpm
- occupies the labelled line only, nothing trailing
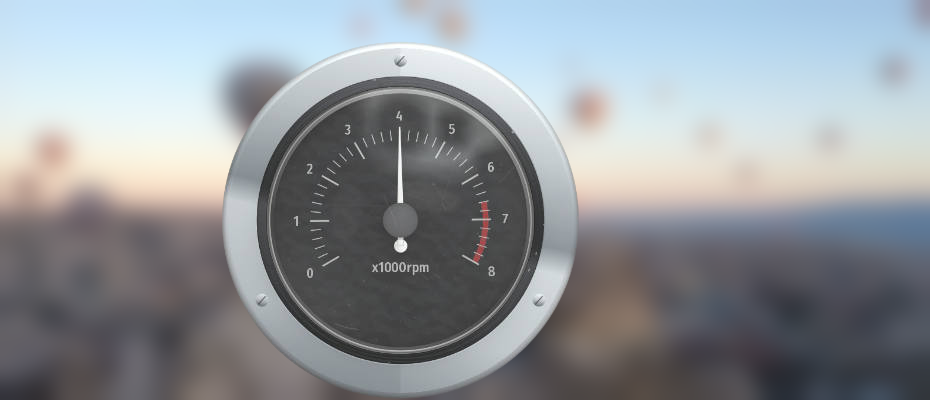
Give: 4000,rpm
